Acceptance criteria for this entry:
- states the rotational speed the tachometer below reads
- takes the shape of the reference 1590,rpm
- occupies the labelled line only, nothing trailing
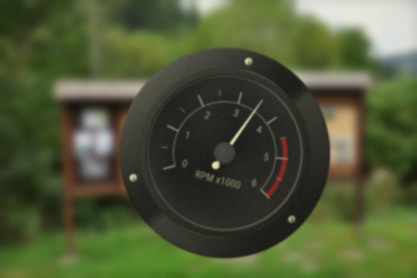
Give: 3500,rpm
